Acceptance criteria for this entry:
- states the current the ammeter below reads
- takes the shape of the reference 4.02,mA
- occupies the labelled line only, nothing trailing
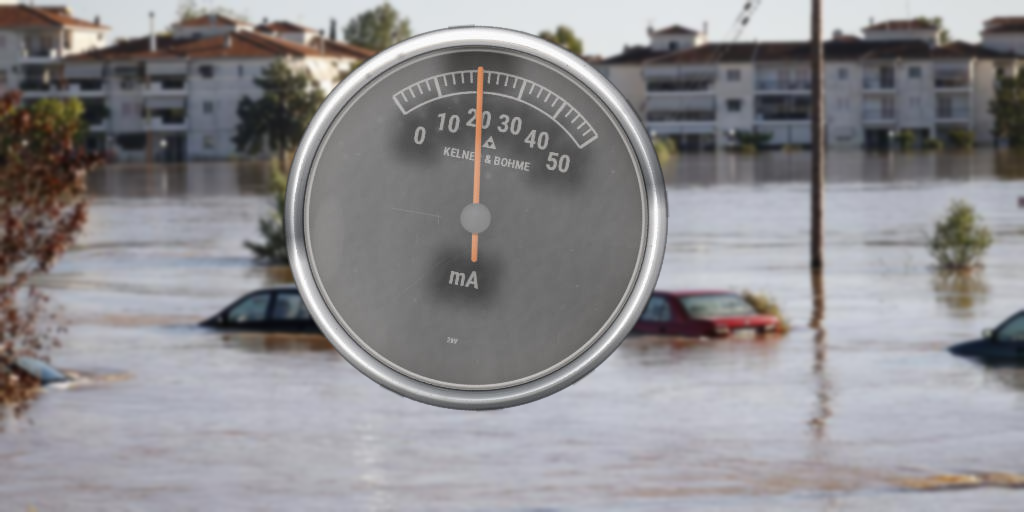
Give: 20,mA
